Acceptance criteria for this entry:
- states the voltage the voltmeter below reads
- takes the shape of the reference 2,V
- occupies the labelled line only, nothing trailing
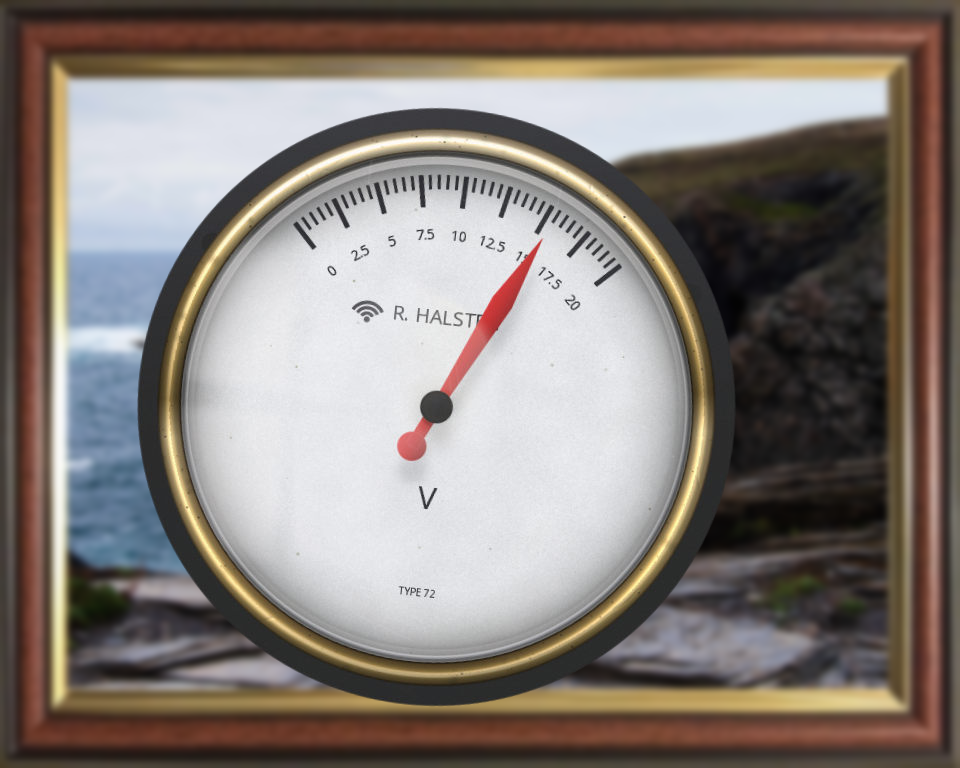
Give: 15.5,V
